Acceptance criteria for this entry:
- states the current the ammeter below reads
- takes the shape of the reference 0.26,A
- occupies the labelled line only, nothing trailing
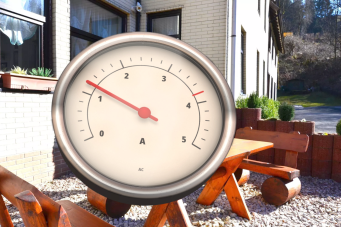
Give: 1.2,A
